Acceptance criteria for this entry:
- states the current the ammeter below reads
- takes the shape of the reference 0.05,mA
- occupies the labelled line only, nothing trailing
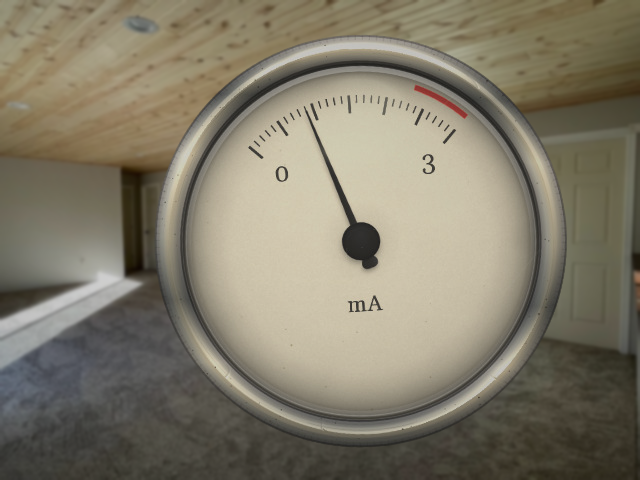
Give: 0.9,mA
